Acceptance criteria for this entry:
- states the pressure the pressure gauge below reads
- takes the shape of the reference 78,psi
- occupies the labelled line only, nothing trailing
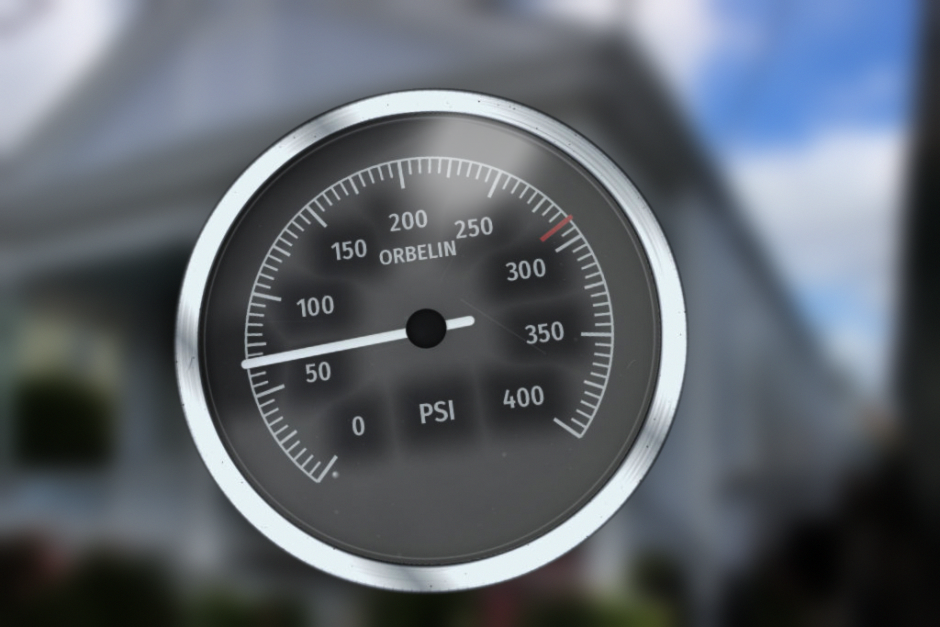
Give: 65,psi
